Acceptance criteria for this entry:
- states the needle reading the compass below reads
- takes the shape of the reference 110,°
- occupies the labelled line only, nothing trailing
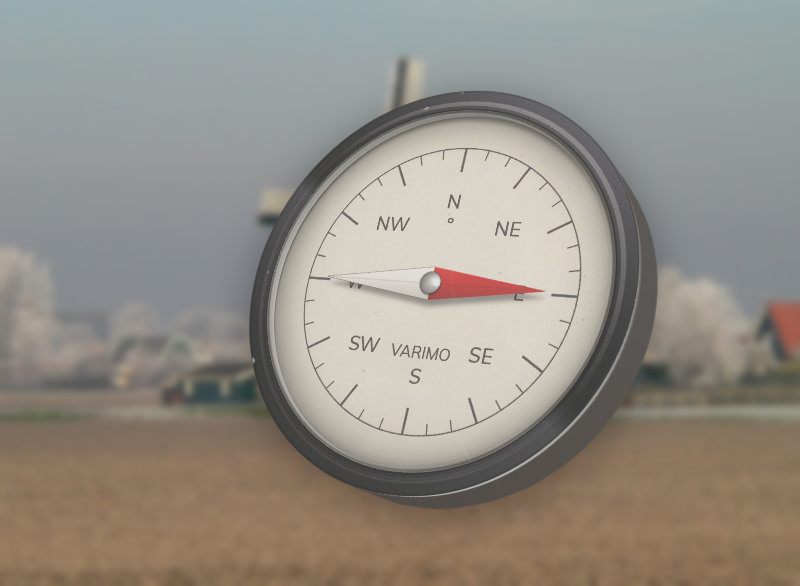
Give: 90,°
